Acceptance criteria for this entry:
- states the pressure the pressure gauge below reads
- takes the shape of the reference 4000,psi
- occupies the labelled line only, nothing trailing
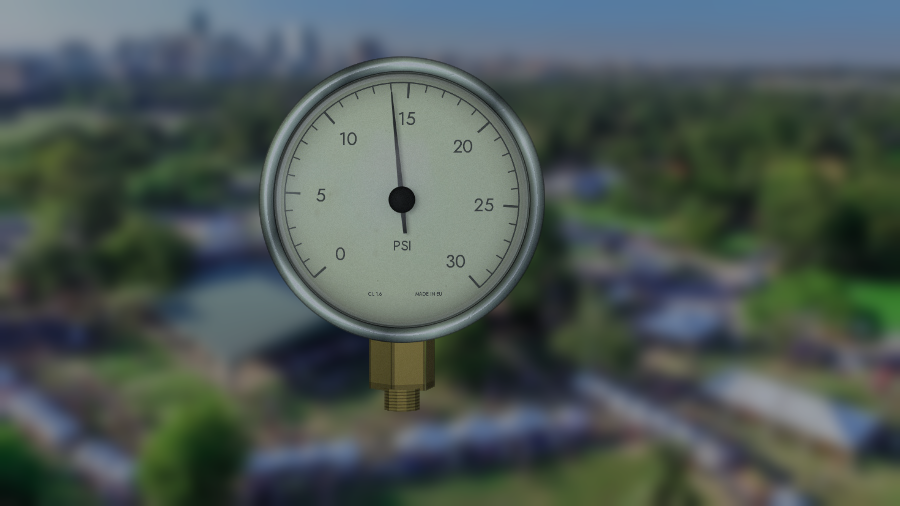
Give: 14,psi
